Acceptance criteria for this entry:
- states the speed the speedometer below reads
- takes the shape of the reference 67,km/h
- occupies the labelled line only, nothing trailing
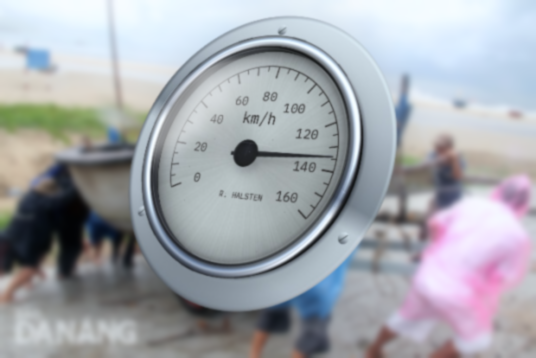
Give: 135,km/h
